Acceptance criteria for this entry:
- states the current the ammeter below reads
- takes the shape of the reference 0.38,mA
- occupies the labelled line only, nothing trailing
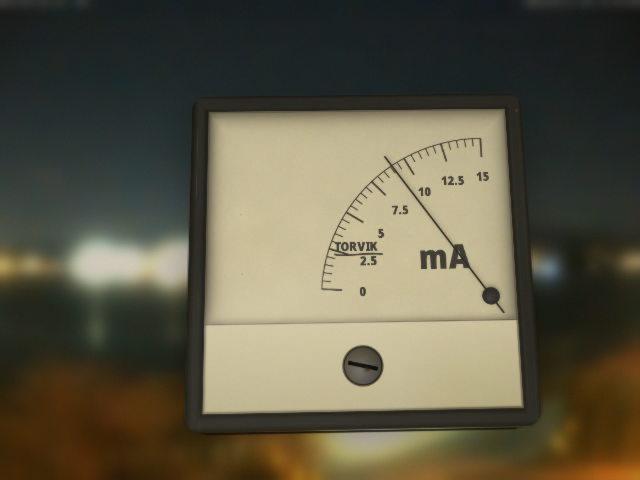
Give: 9,mA
